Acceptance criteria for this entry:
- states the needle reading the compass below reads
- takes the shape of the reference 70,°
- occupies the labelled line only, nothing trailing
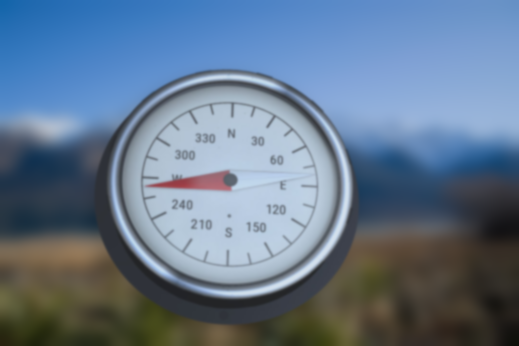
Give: 262.5,°
